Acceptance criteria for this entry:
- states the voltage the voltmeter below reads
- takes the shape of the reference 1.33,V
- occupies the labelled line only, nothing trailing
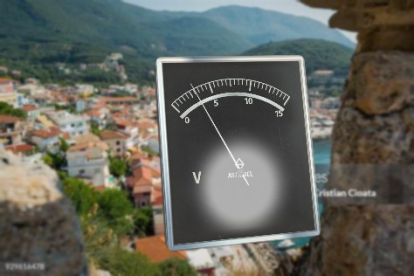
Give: 3,V
